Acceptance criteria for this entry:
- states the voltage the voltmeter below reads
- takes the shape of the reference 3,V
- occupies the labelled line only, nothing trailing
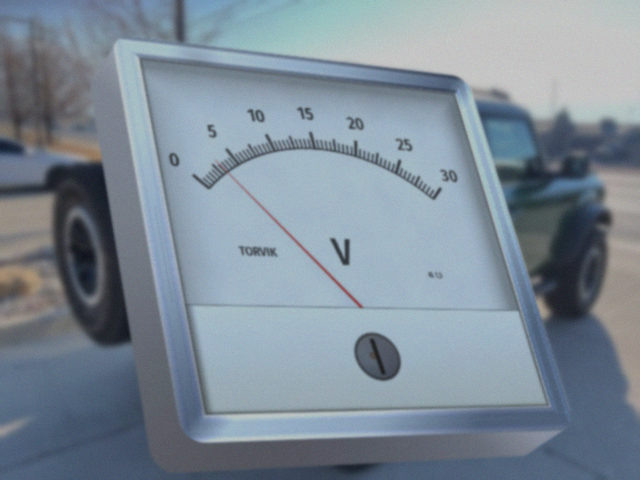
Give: 2.5,V
